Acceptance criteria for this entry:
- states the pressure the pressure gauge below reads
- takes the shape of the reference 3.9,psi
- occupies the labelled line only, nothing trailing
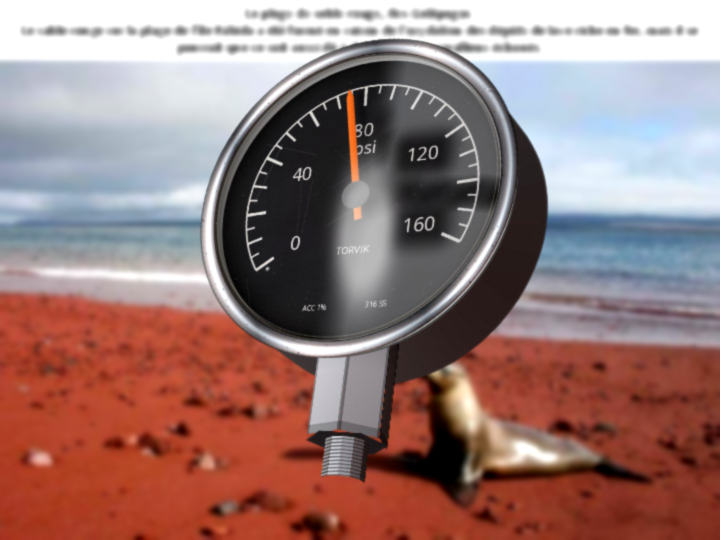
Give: 75,psi
